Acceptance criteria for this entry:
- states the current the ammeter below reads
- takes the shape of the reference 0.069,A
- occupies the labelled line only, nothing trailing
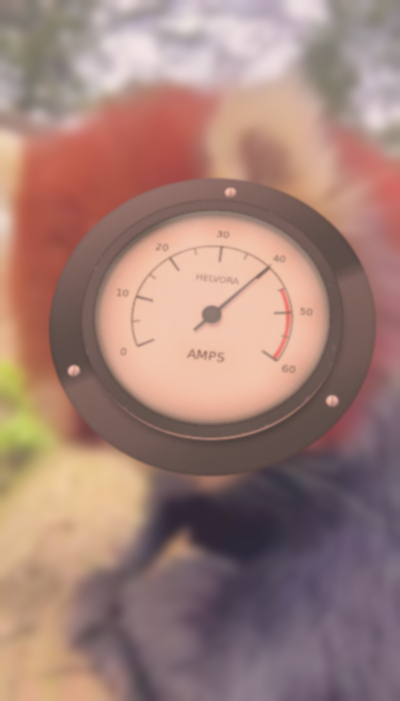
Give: 40,A
